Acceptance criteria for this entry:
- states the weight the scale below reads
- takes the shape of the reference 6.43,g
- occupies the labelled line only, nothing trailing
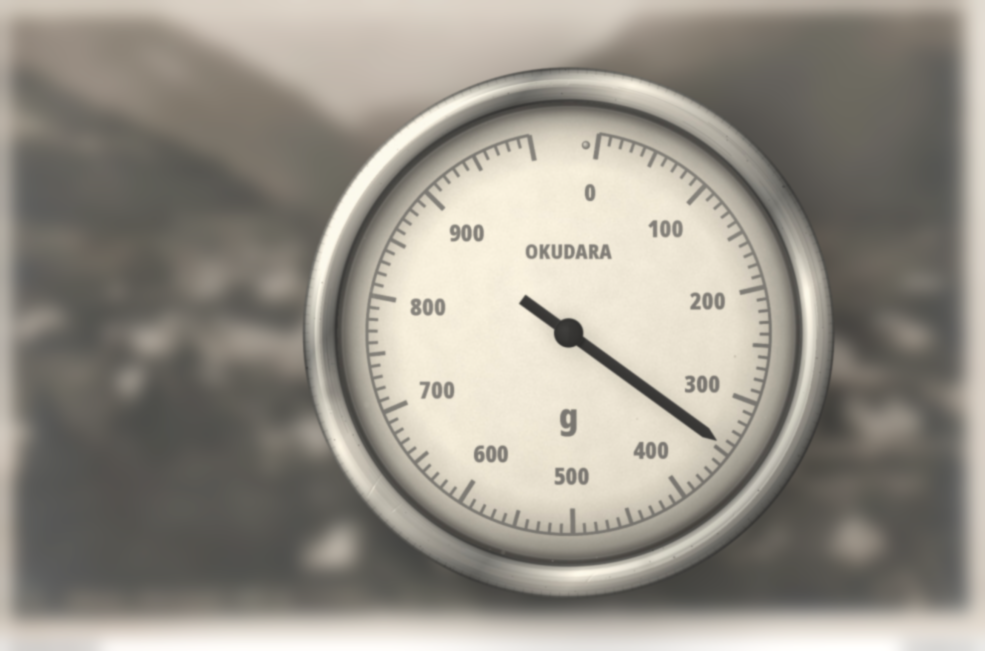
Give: 345,g
